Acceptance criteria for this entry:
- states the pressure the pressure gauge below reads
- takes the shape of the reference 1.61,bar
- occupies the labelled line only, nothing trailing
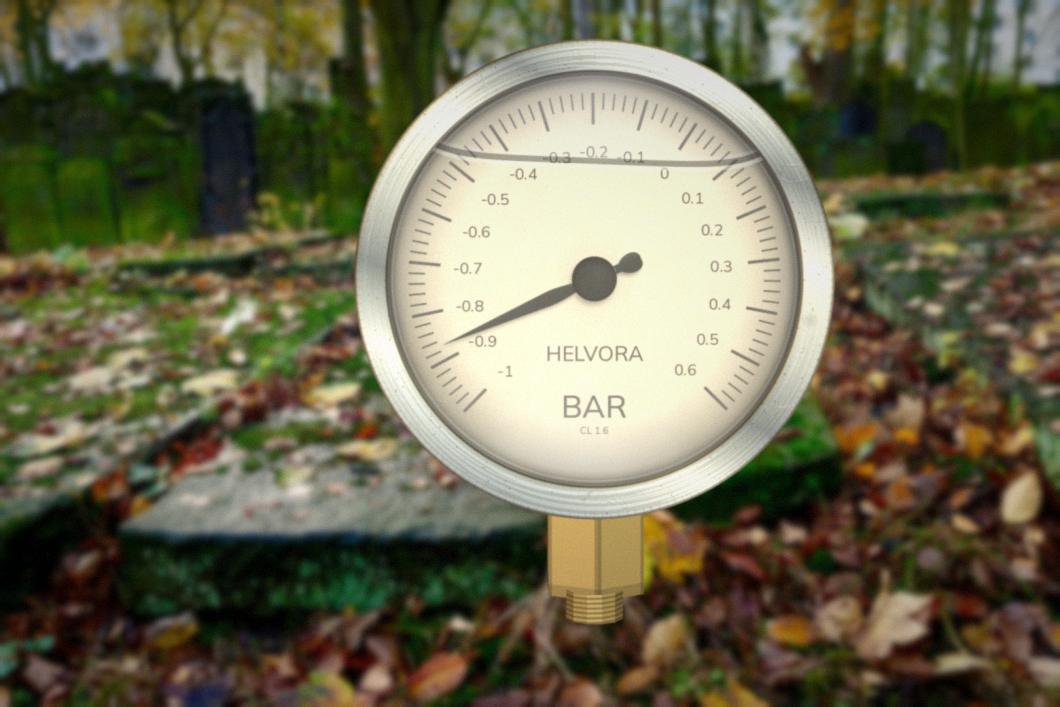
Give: -0.87,bar
